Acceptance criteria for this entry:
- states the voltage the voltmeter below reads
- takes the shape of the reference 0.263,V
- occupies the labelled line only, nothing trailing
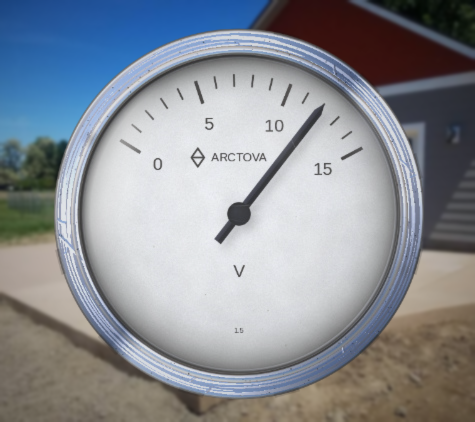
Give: 12,V
